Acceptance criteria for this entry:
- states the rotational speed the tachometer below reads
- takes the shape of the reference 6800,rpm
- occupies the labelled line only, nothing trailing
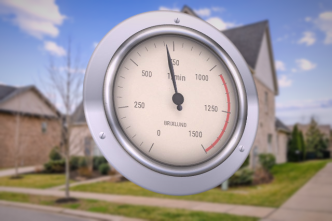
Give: 700,rpm
